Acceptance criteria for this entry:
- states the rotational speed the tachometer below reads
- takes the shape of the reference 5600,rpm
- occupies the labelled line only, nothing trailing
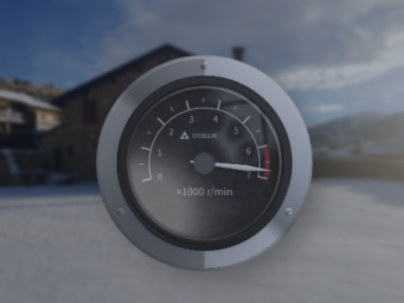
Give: 6750,rpm
